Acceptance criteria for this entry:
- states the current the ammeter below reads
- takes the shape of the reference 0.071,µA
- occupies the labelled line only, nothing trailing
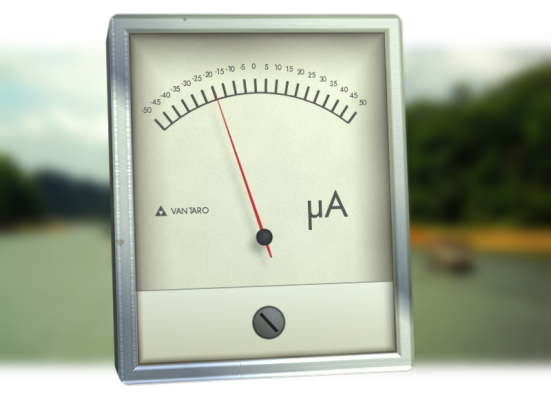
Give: -20,µA
